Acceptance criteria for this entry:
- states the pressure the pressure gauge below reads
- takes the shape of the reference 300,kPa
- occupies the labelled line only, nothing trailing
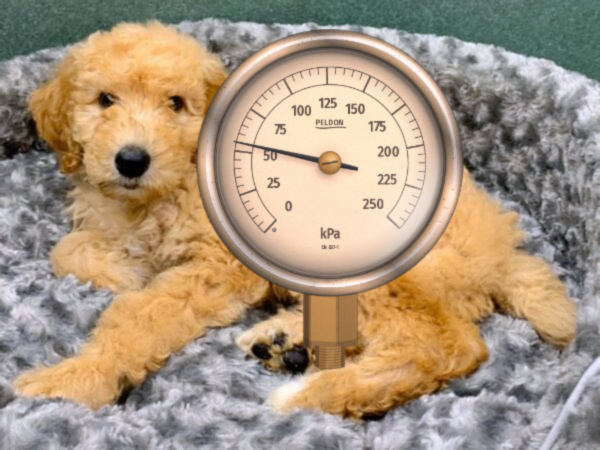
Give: 55,kPa
